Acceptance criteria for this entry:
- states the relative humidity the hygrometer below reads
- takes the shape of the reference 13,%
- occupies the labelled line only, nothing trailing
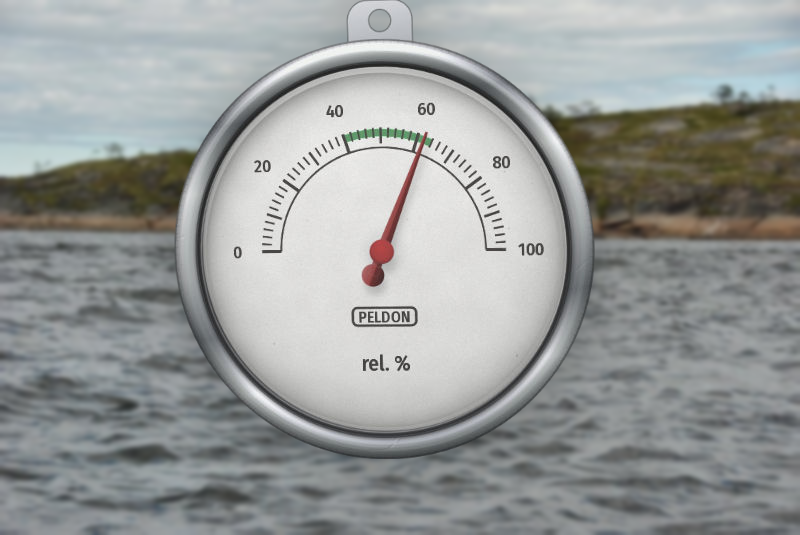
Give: 62,%
